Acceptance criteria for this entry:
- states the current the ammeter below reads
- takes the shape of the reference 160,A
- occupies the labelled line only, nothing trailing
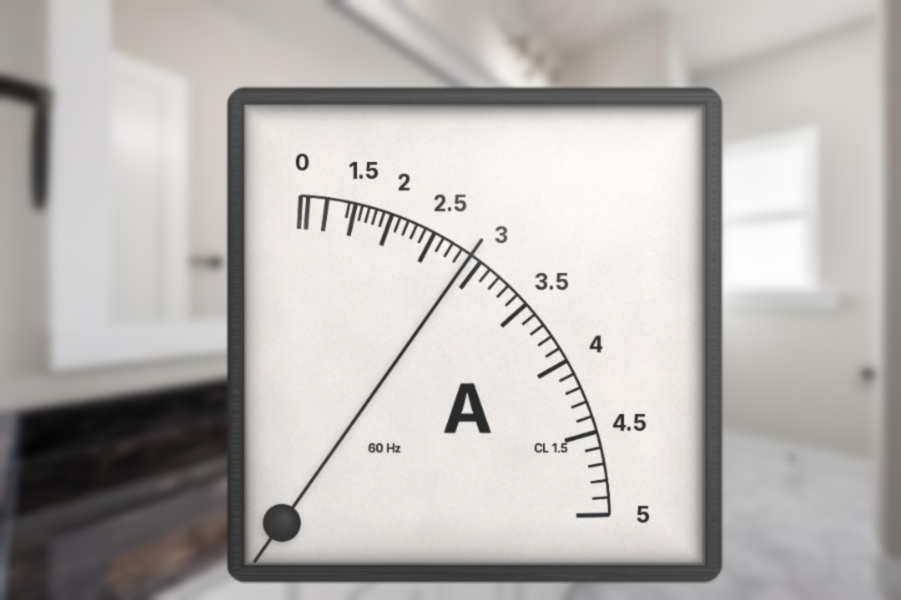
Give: 2.9,A
